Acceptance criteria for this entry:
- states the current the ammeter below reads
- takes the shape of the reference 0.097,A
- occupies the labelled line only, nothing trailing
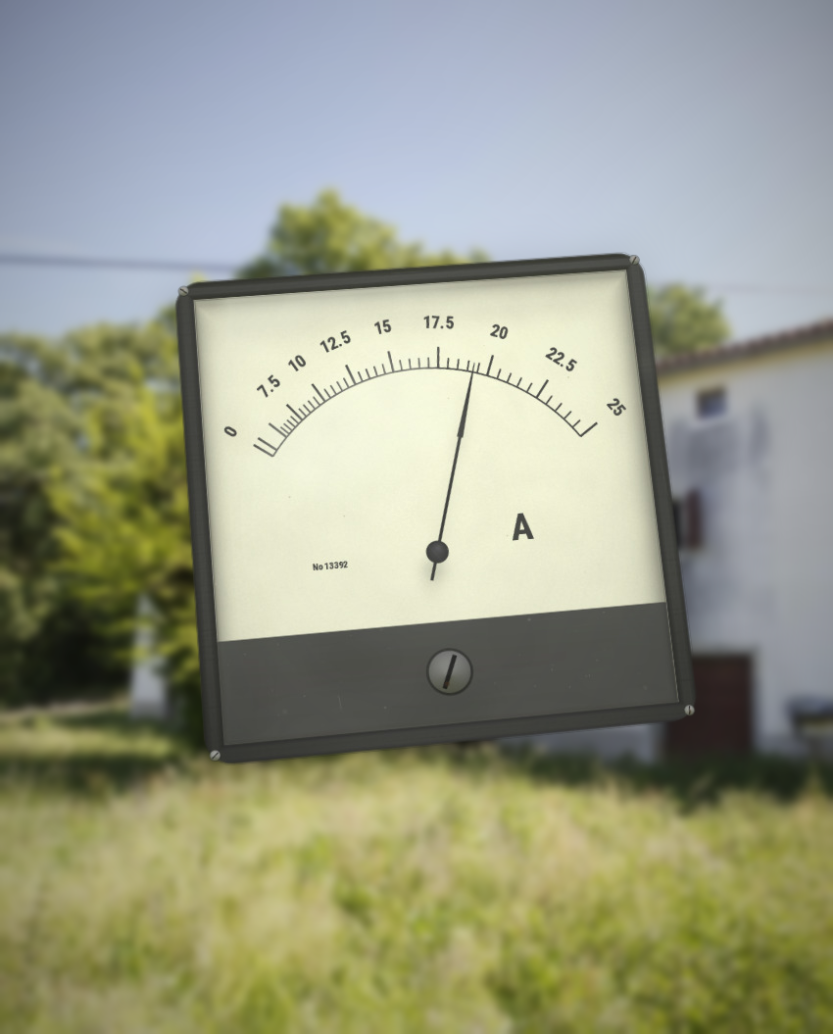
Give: 19.25,A
